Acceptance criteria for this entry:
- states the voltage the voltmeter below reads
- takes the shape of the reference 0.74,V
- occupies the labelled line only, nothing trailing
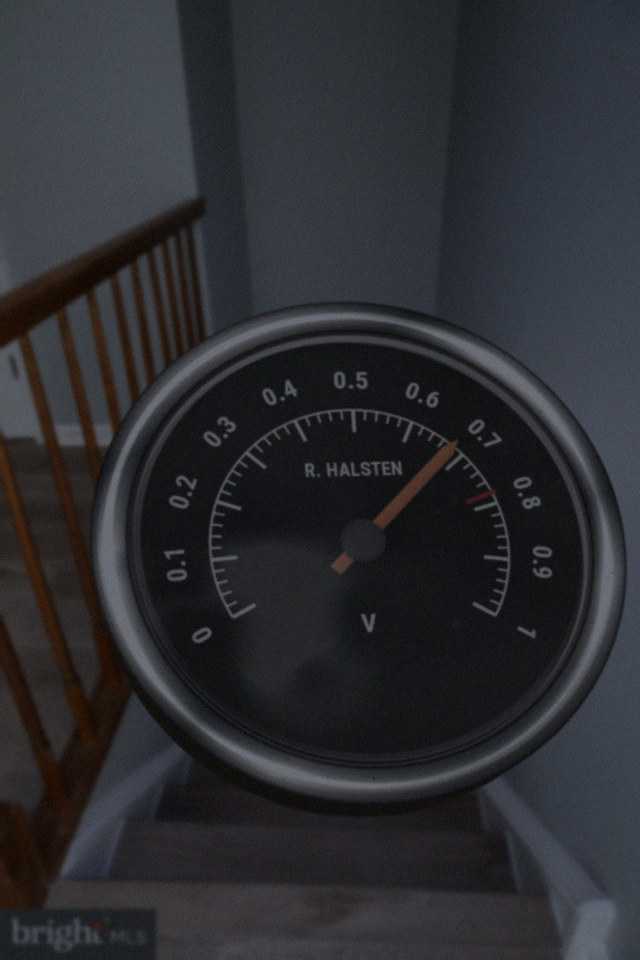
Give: 0.68,V
